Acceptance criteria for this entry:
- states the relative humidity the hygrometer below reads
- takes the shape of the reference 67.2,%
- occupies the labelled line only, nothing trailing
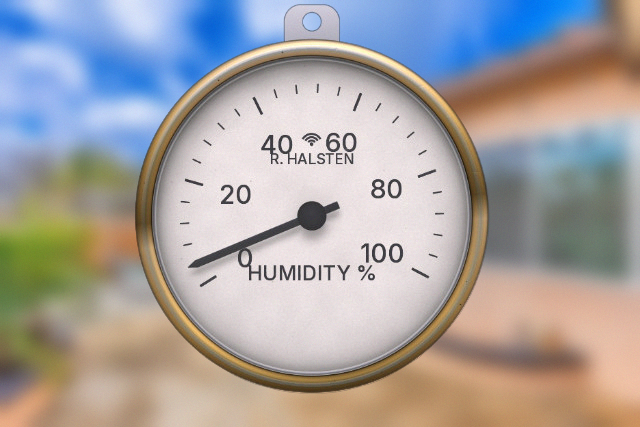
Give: 4,%
